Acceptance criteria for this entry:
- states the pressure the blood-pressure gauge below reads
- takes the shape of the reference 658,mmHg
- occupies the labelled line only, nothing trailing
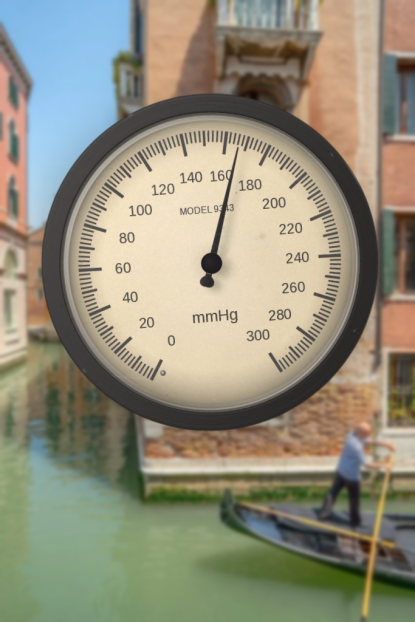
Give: 166,mmHg
